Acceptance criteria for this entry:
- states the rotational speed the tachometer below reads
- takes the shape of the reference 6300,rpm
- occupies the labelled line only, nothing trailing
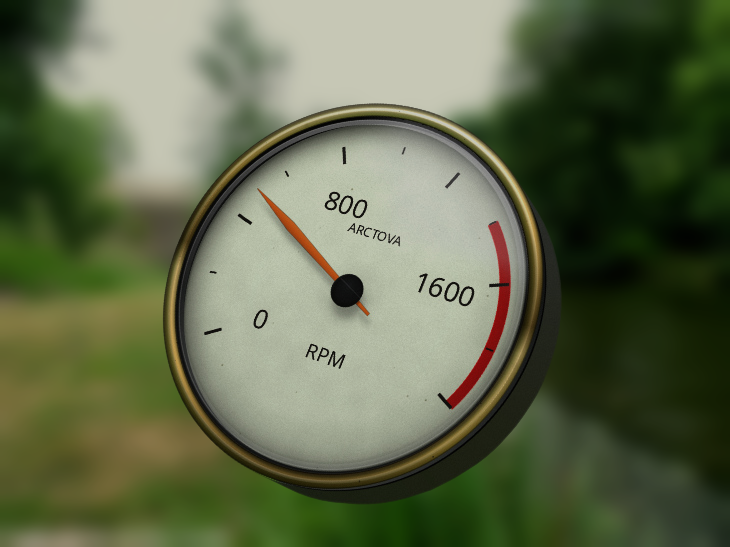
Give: 500,rpm
